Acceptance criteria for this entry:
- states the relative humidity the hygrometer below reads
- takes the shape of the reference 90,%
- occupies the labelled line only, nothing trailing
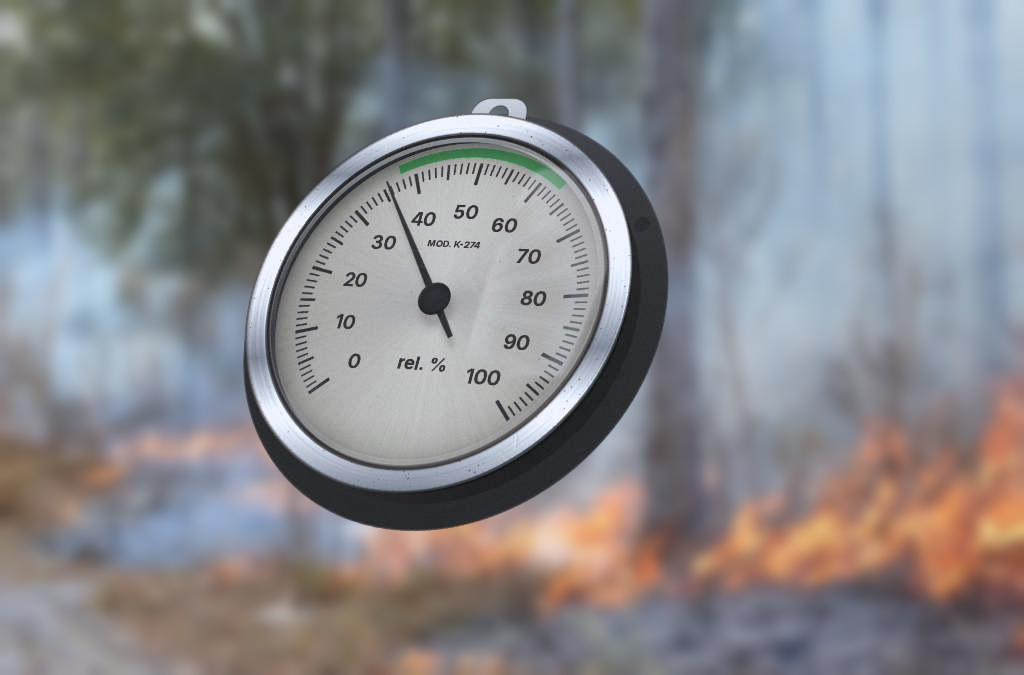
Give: 36,%
